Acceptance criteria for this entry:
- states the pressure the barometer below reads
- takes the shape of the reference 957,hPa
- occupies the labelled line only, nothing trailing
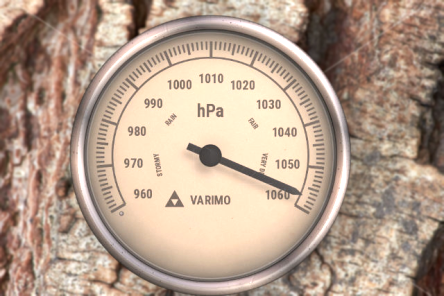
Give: 1057,hPa
